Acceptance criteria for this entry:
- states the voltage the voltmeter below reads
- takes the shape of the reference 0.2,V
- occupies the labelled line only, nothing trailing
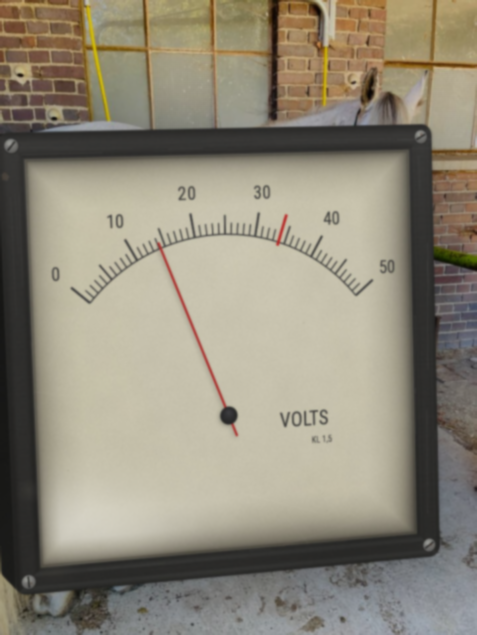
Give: 14,V
